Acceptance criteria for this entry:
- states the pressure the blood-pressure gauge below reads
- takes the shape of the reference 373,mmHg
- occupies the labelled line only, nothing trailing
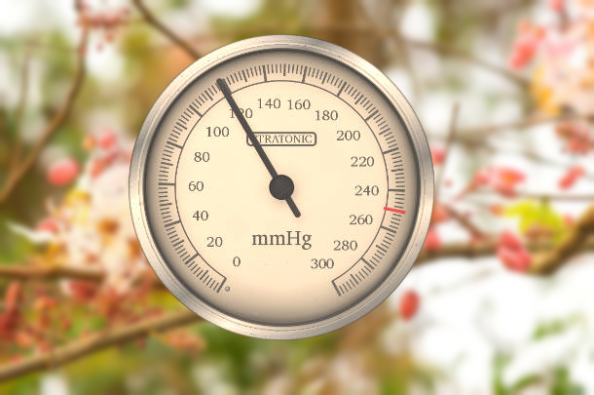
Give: 118,mmHg
